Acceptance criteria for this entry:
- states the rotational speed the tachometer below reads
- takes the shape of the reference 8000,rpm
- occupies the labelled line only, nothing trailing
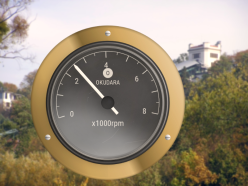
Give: 2500,rpm
